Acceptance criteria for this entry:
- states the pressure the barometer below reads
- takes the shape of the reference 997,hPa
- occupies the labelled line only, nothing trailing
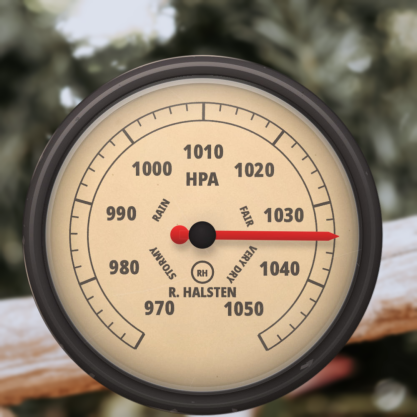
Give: 1034,hPa
